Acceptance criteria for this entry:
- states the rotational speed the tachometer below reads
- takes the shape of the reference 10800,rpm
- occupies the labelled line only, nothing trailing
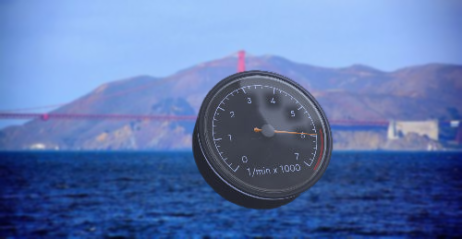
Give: 6000,rpm
